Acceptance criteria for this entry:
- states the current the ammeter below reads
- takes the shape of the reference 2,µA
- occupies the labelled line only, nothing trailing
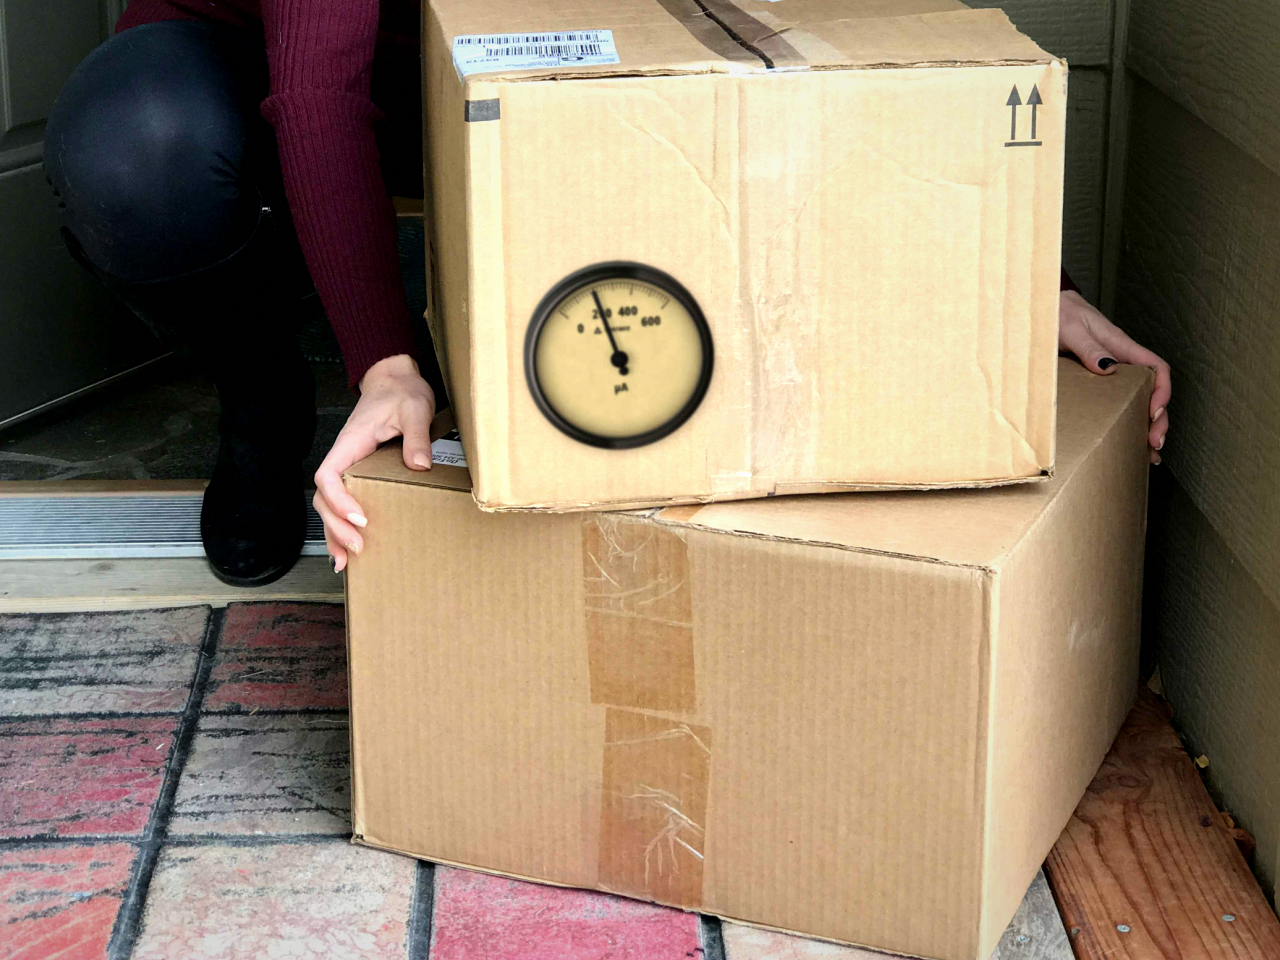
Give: 200,µA
